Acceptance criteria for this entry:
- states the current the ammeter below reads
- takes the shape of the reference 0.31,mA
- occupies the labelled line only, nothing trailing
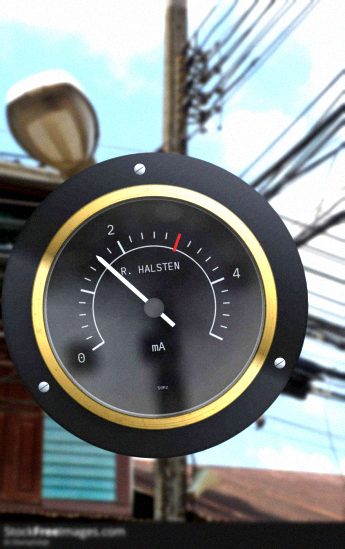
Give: 1.6,mA
